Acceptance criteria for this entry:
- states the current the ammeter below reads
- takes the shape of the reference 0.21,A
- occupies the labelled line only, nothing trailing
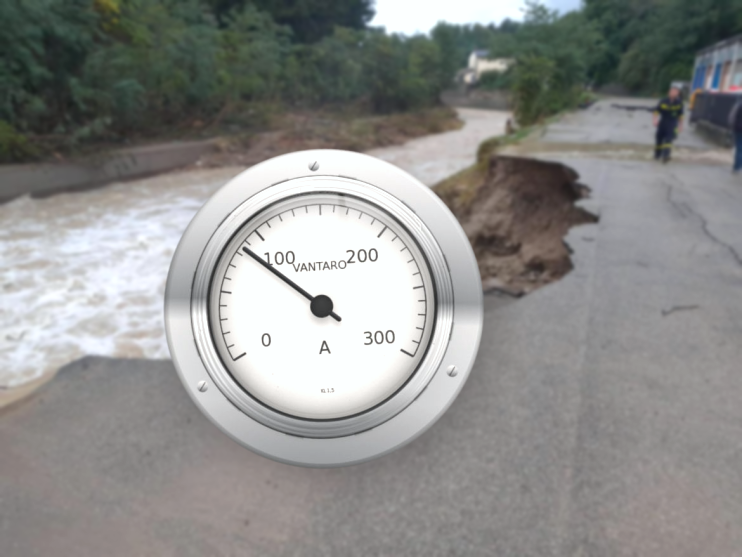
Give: 85,A
